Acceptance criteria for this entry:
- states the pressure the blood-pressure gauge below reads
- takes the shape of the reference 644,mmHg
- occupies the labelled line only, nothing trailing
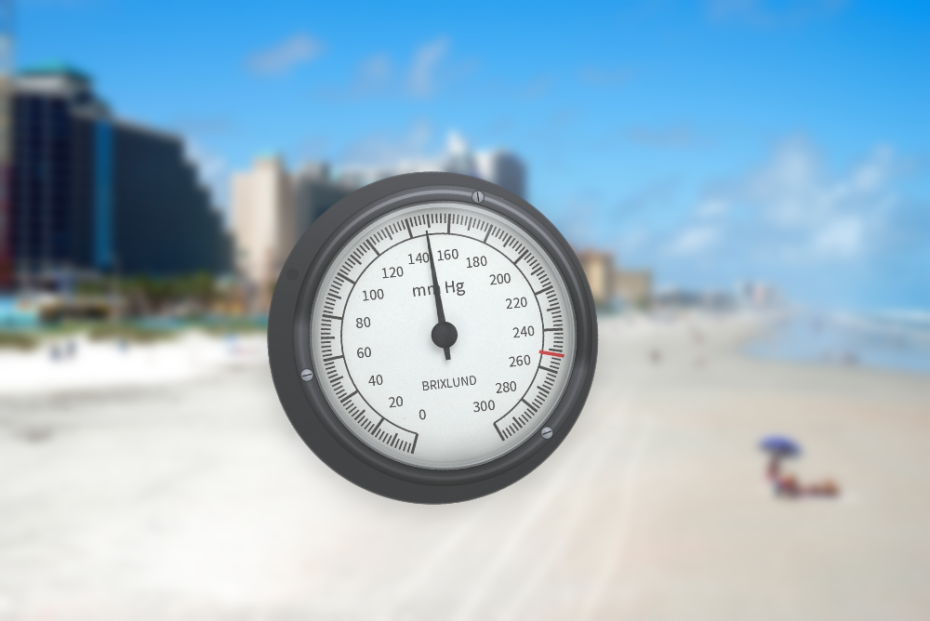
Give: 148,mmHg
